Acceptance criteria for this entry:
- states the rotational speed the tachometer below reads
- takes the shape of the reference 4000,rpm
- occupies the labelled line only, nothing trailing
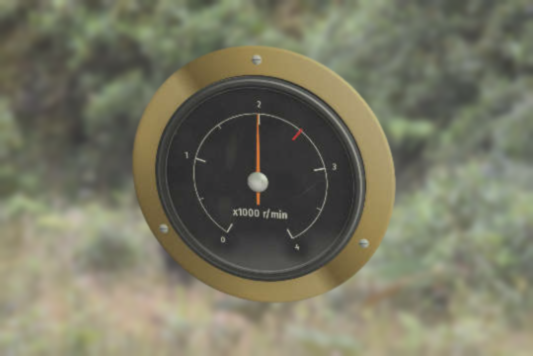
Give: 2000,rpm
